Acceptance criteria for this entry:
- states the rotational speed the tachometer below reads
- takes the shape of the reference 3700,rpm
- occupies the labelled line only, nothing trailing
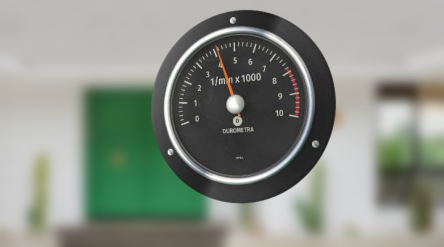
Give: 4200,rpm
